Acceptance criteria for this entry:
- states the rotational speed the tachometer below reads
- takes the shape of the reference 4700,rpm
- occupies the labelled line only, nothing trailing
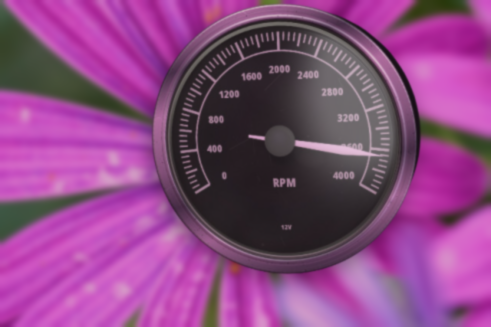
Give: 3650,rpm
